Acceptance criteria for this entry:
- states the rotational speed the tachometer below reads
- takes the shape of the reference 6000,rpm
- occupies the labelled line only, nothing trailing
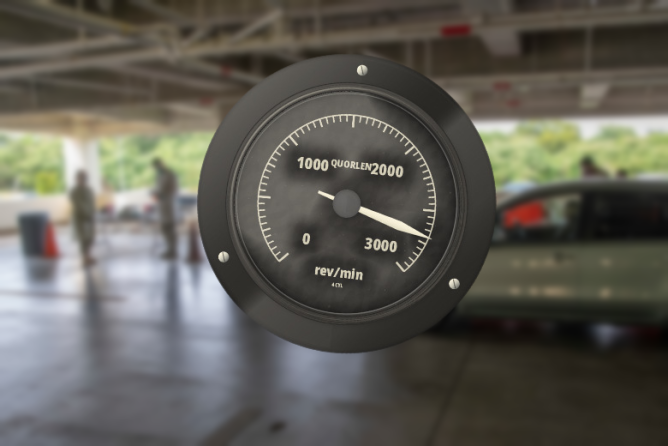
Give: 2700,rpm
